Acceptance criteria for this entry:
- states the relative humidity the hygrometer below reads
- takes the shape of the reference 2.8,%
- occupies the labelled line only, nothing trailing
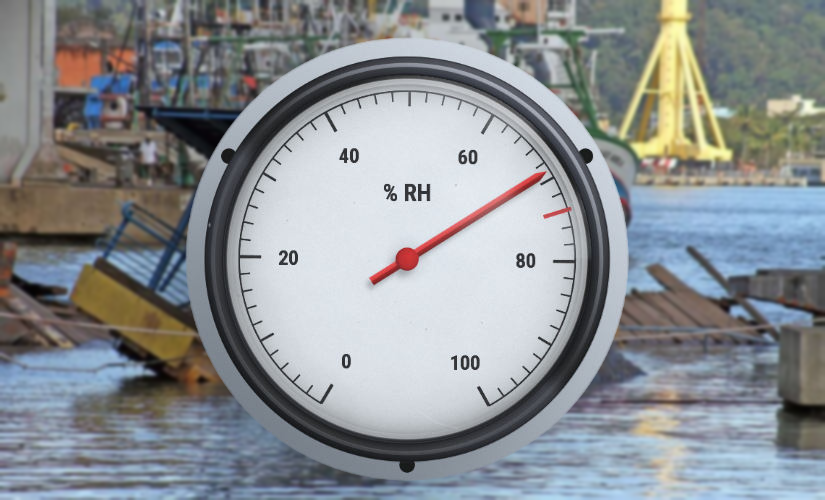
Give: 69,%
